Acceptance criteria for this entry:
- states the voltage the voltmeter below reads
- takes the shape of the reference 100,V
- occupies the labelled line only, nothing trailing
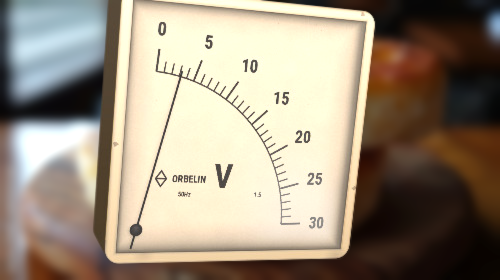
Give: 3,V
